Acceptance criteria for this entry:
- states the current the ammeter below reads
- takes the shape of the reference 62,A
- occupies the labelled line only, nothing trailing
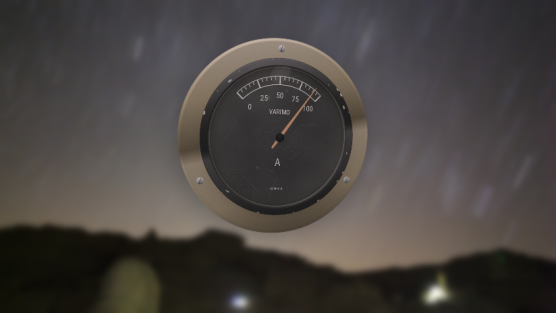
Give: 90,A
